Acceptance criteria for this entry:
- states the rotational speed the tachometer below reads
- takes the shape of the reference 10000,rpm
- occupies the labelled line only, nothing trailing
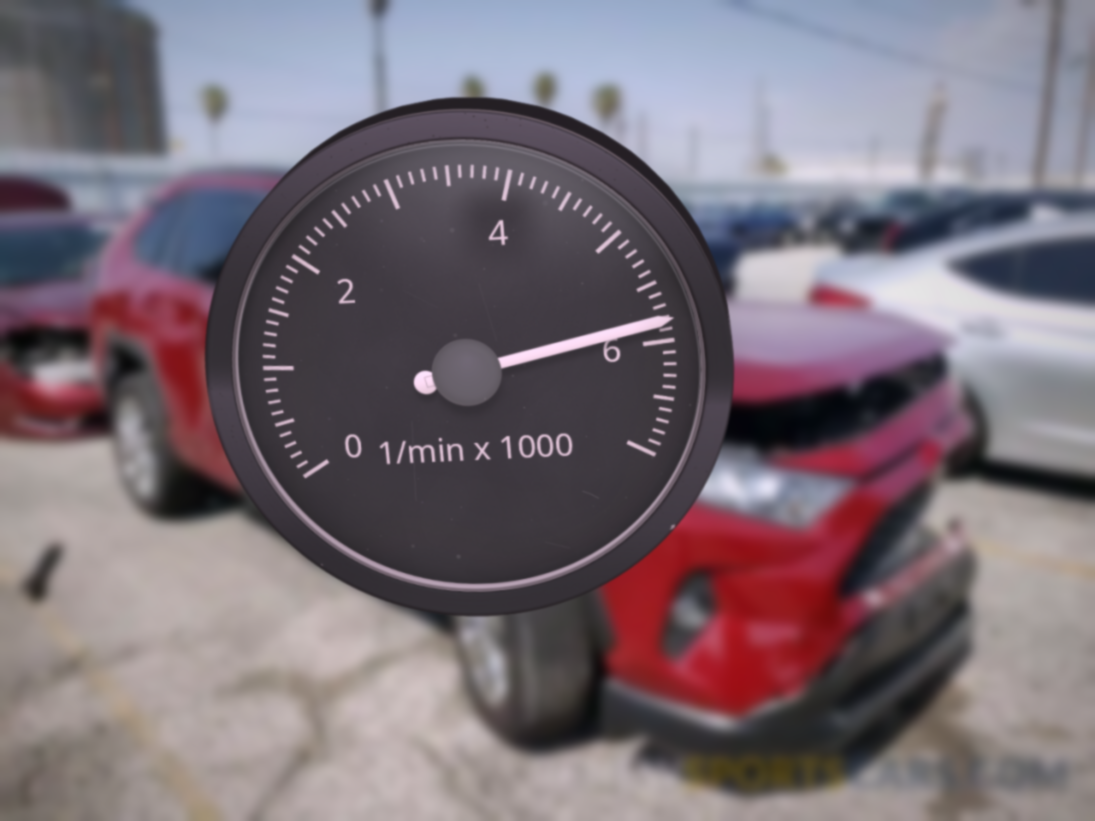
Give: 5800,rpm
